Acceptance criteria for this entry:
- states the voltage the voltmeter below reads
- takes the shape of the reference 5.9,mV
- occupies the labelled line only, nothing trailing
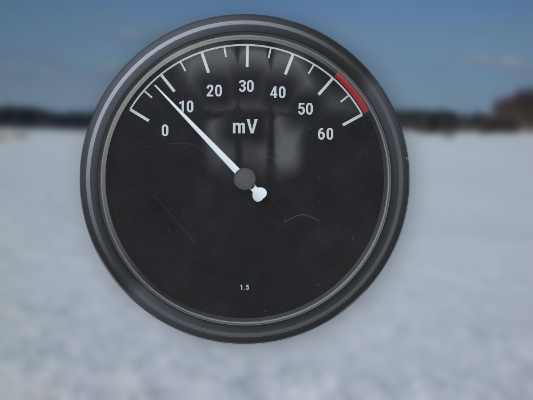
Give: 7.5,mV
